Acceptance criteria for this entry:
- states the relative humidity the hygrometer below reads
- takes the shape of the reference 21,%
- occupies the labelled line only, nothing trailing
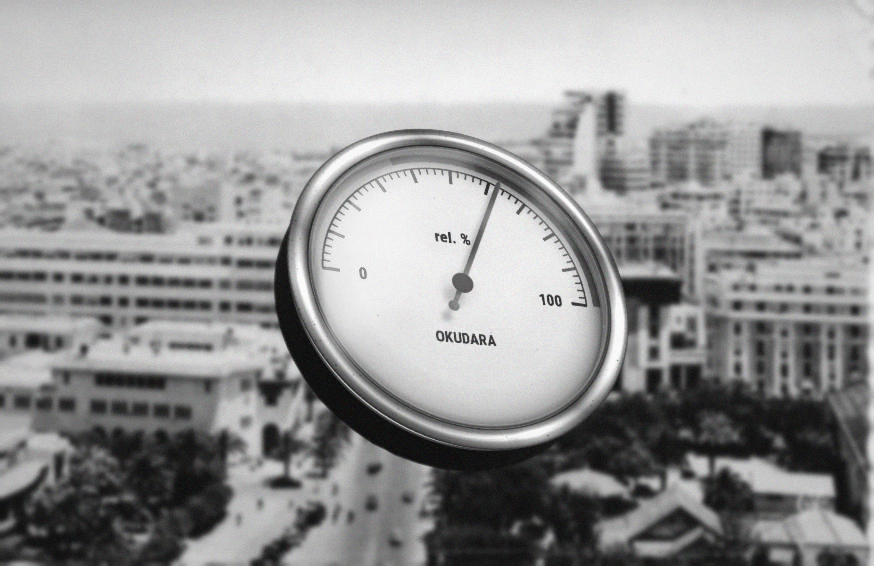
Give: 62,%
